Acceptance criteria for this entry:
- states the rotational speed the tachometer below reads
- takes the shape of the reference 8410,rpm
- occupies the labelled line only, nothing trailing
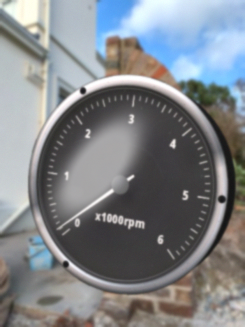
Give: 100,rpm
